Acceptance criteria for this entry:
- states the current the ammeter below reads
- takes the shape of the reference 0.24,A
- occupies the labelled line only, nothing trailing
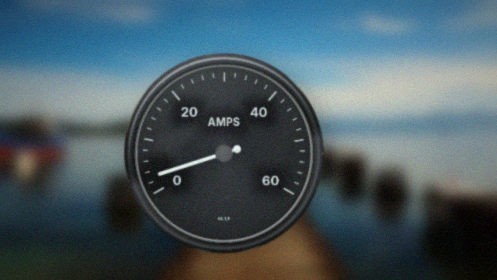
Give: 3,A
